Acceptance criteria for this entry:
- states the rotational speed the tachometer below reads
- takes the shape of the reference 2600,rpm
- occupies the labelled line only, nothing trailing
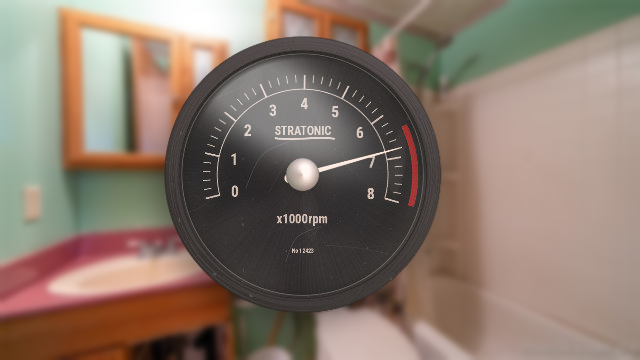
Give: 6800,rpm
